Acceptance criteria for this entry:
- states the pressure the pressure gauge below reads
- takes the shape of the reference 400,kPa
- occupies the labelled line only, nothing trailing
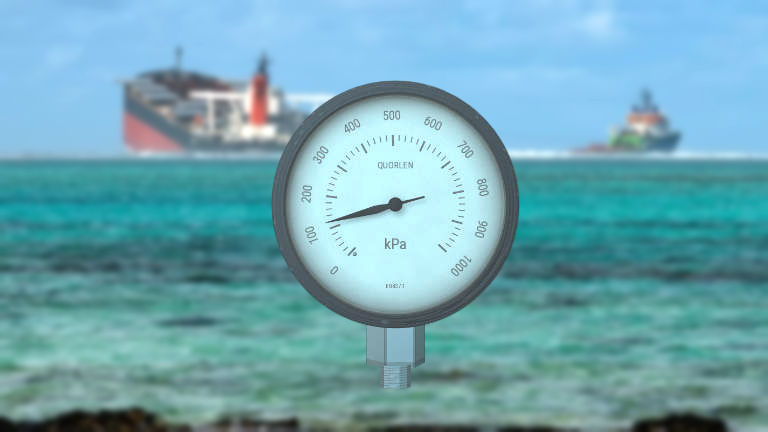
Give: 120,kPa
